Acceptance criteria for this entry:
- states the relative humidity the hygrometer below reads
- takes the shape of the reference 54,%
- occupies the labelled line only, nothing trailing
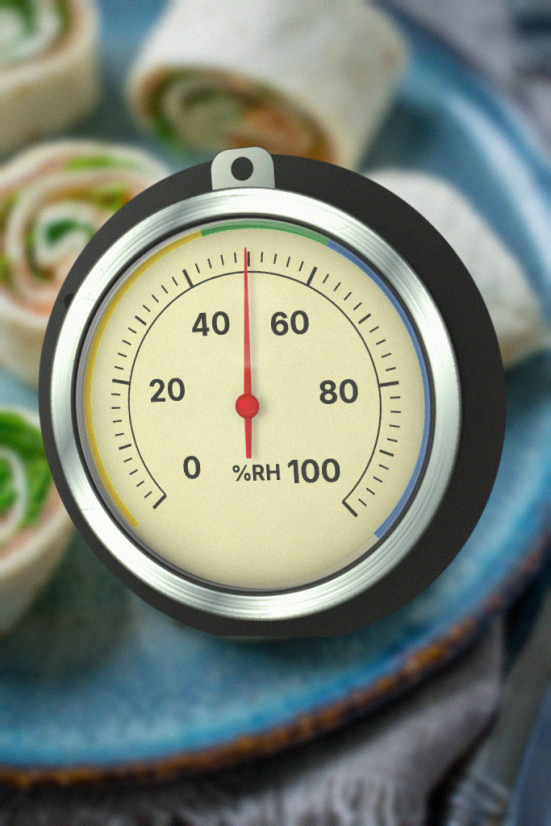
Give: 50,%
